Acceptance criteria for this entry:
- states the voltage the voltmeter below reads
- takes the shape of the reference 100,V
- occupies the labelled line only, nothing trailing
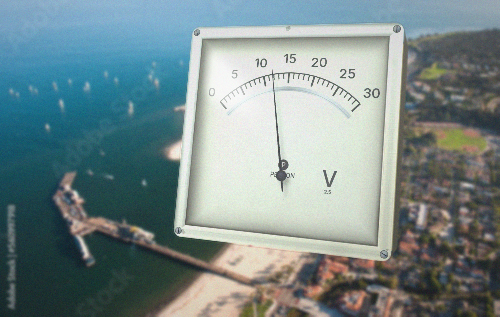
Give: 12,V
